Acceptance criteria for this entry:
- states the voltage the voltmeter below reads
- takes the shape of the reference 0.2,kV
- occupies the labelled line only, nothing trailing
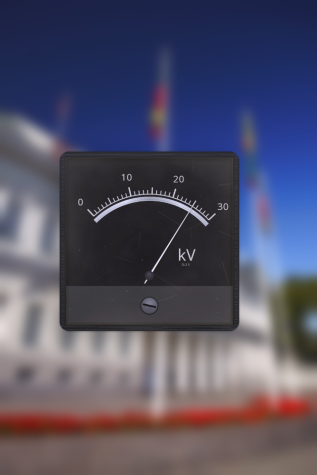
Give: 25,kV
